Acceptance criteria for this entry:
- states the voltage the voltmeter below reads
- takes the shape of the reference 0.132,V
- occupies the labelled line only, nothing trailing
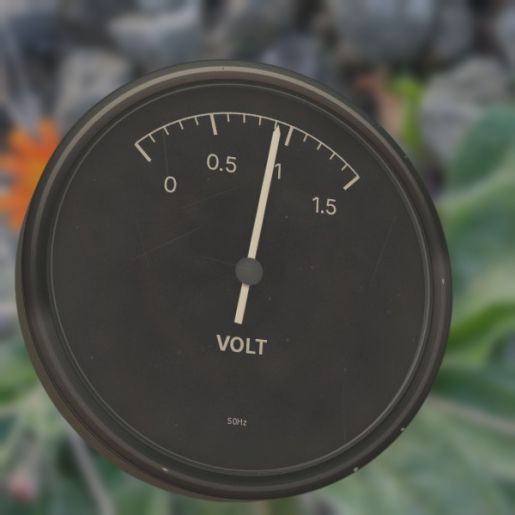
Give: 0.9,V
